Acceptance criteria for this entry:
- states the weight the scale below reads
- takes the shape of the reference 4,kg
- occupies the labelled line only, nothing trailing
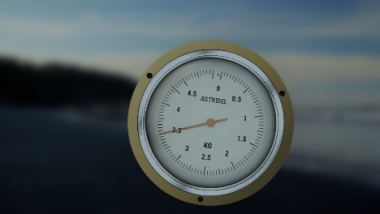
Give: 3.5,kg
